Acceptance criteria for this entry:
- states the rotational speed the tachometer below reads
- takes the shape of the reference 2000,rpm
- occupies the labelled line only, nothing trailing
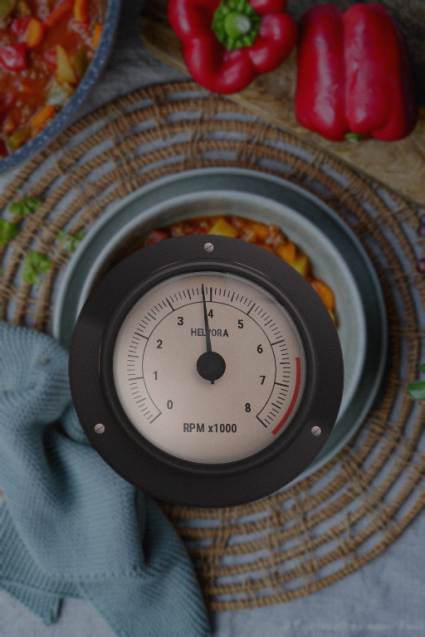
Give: 3800,rpm
